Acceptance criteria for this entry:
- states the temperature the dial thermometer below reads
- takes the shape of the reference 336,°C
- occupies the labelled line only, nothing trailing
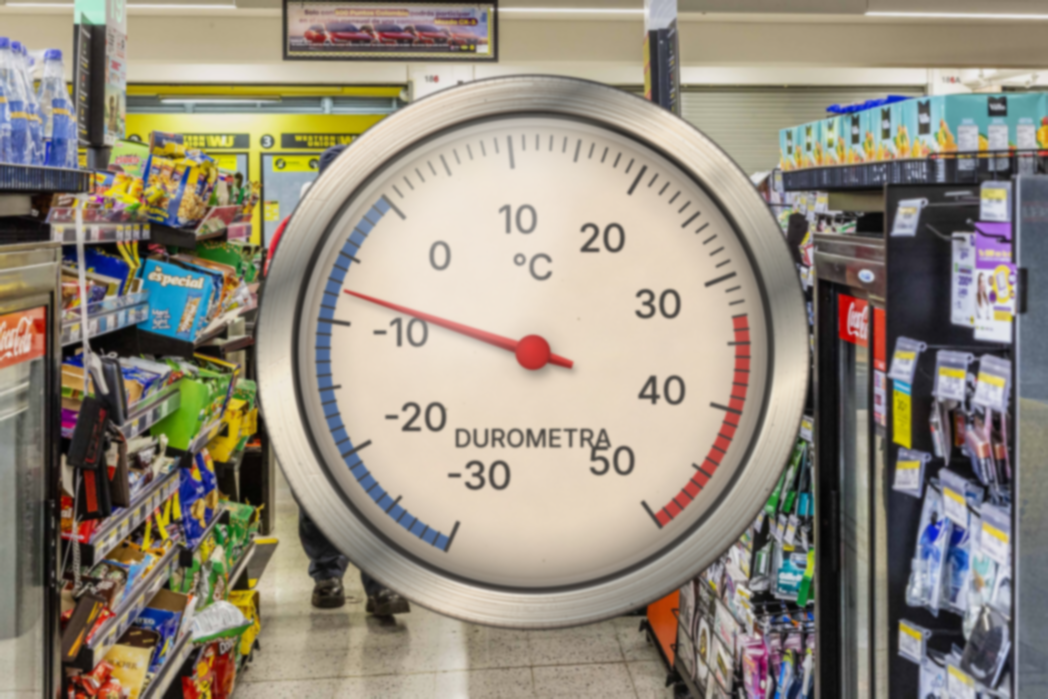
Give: -7.5,°C
